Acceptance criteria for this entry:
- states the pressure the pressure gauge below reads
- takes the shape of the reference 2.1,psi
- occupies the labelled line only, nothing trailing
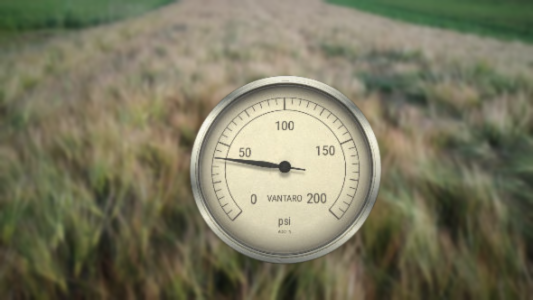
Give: 40,psi
